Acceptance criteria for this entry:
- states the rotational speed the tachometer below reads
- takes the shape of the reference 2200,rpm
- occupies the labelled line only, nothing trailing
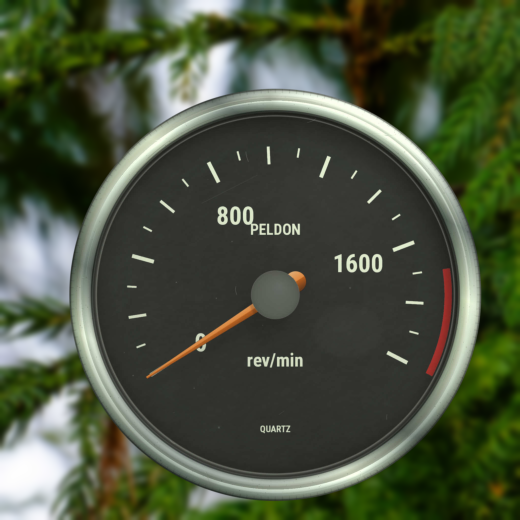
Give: 0,rpm
